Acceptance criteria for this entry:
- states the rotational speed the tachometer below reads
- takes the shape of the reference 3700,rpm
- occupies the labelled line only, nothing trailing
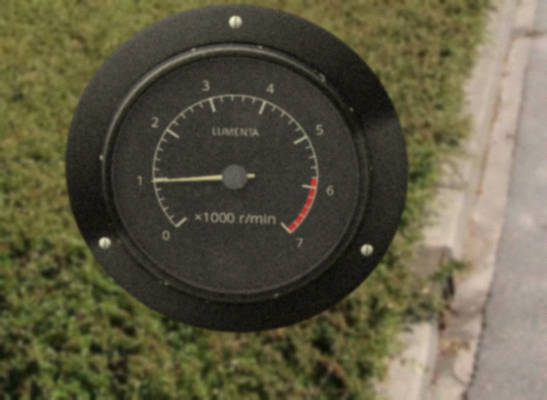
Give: 1000,rpm
